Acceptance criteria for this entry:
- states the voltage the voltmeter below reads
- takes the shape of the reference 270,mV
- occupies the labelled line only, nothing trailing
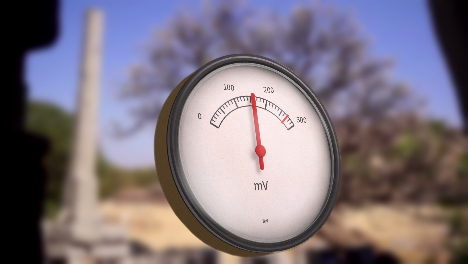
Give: 150,mV
